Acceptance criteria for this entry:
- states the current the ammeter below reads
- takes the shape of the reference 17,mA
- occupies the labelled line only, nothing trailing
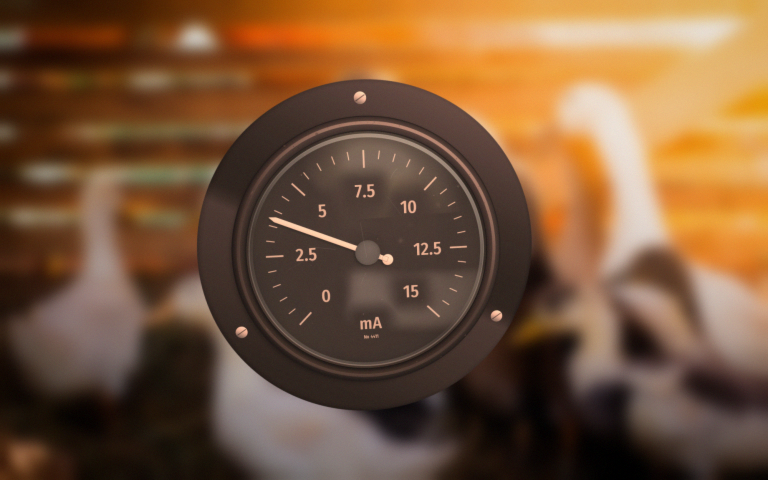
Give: 3.75,mA
